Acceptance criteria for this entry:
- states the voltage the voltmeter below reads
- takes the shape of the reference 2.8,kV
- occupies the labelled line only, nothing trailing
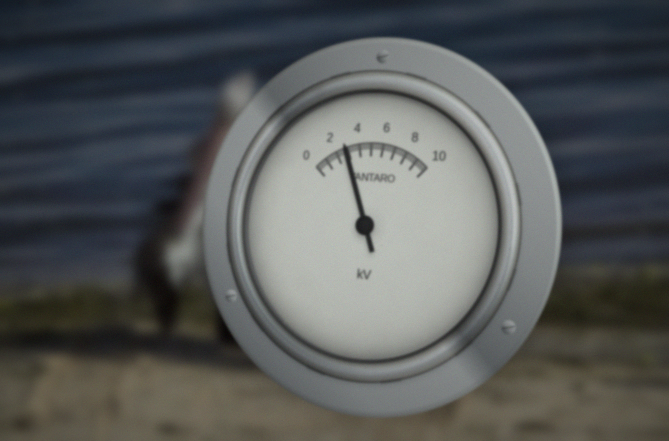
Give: 3,kV
